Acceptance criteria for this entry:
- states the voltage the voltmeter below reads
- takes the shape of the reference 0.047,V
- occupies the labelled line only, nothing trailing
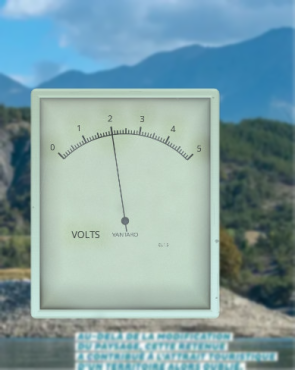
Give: 2,V
